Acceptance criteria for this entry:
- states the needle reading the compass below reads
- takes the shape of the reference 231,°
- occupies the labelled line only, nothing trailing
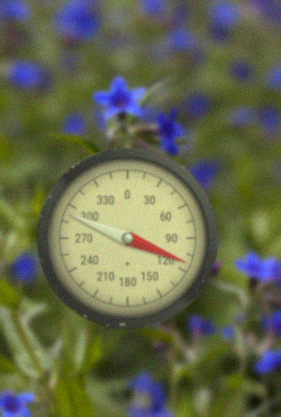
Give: 112.5,°
